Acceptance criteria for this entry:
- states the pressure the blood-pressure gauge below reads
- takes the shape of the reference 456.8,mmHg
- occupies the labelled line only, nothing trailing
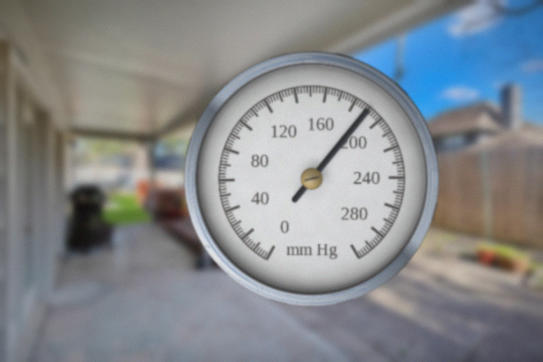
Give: 190,mmHg
